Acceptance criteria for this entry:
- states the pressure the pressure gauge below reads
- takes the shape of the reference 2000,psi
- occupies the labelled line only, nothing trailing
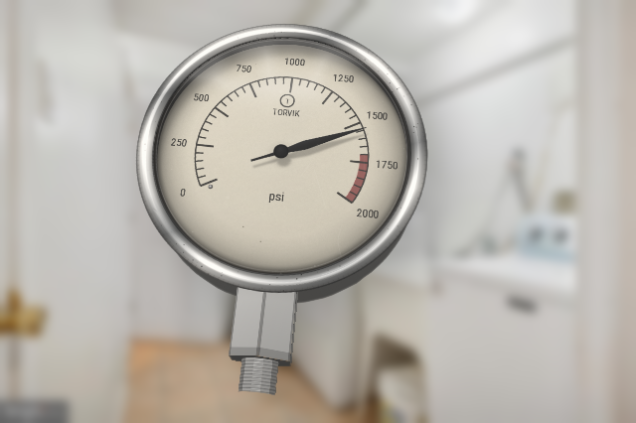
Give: 1550,psi
